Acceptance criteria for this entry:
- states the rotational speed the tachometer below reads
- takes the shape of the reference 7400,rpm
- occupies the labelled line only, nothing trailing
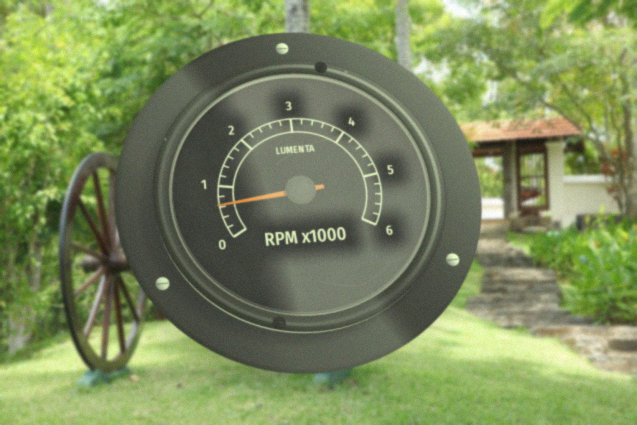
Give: 600,rpm
